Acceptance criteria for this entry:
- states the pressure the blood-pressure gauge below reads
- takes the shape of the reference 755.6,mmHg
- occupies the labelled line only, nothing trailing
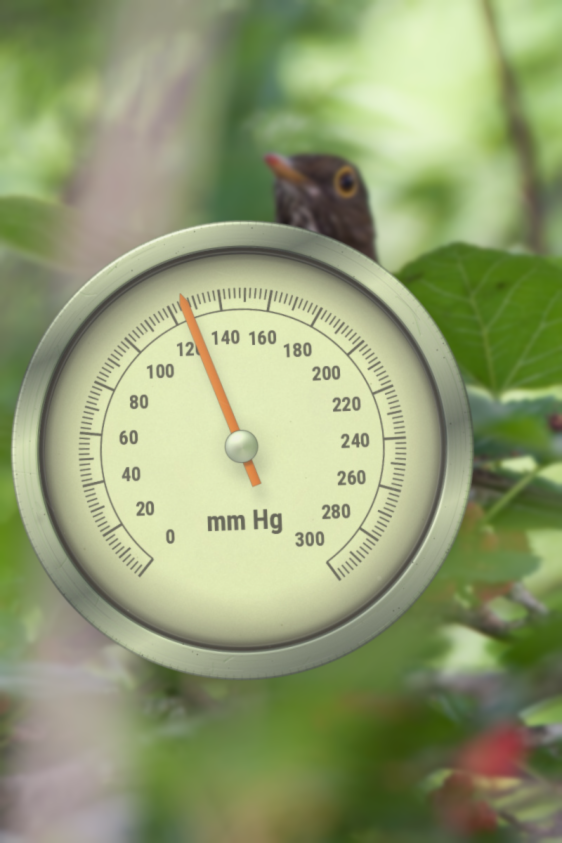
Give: 126,mmHg
